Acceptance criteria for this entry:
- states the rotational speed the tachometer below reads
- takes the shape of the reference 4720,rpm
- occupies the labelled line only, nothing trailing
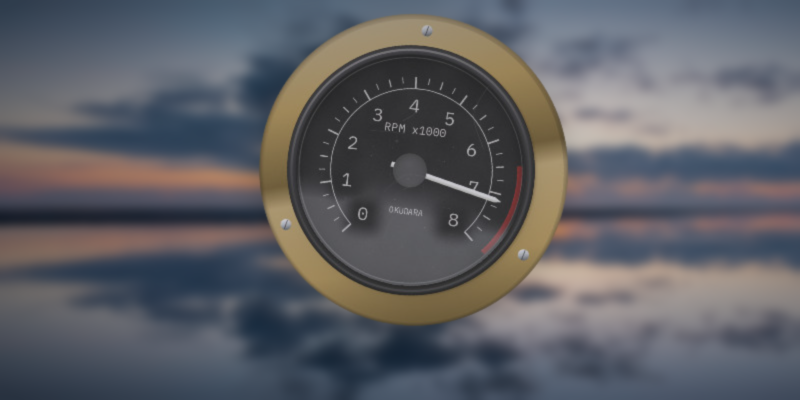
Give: 7125,rpm
